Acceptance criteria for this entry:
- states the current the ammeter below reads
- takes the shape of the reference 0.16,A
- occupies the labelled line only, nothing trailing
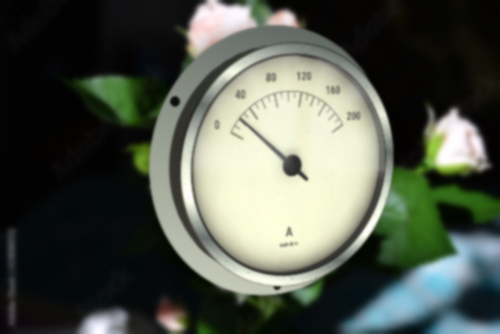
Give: 20,A
